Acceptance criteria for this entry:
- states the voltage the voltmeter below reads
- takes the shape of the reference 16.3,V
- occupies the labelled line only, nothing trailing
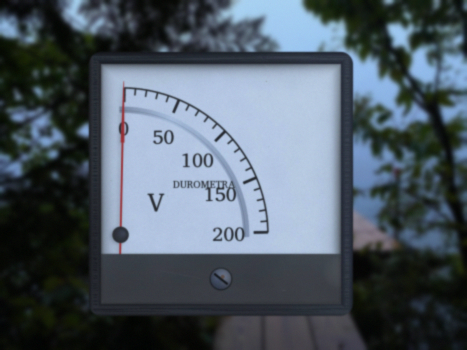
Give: 0,V
